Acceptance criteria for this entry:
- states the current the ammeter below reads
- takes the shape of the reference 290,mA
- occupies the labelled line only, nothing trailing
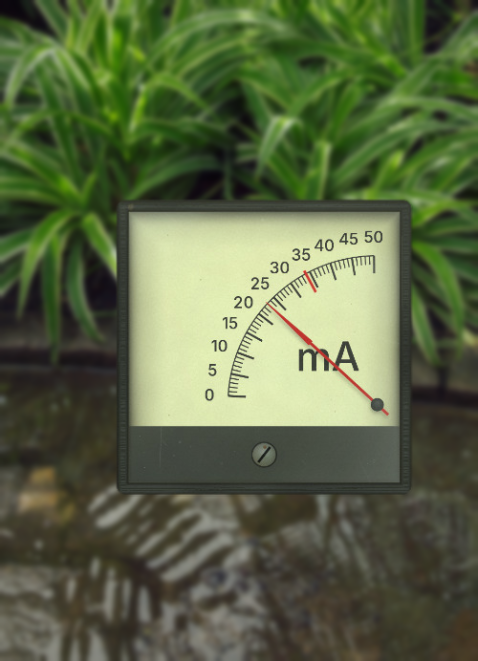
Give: 23,mA
